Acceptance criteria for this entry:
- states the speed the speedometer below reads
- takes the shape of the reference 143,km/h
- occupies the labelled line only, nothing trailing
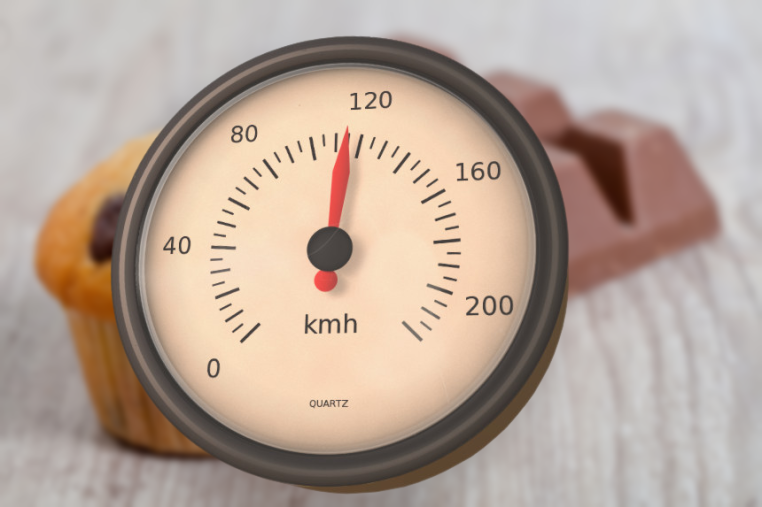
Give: 115,km/h
